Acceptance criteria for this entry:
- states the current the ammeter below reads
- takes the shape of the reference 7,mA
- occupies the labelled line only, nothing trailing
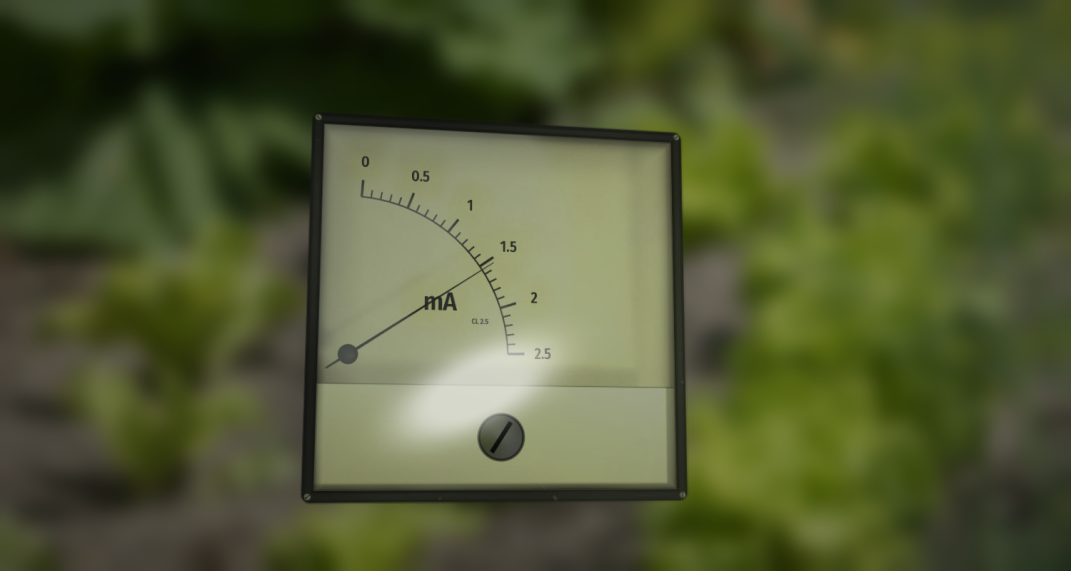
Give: 1.55,mA
